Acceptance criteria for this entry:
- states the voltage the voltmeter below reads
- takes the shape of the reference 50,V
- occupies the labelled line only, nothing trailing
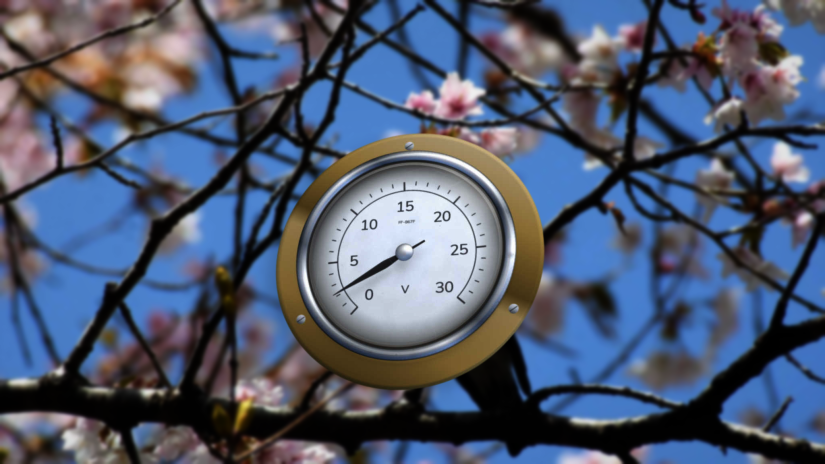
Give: 2,V
